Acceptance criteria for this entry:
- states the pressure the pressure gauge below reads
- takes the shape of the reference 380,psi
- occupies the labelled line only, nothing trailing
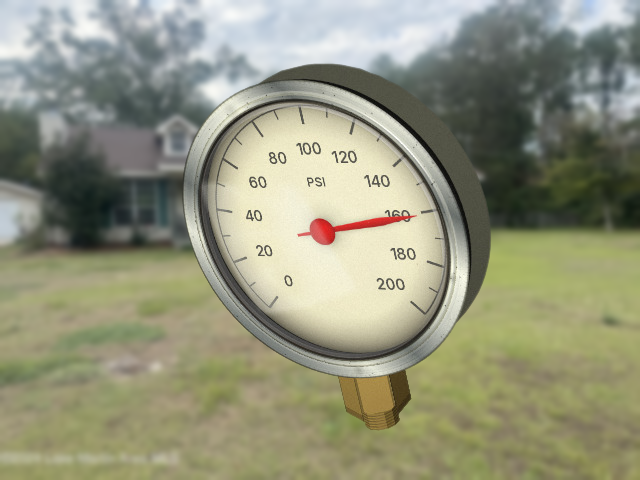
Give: 160,psi
